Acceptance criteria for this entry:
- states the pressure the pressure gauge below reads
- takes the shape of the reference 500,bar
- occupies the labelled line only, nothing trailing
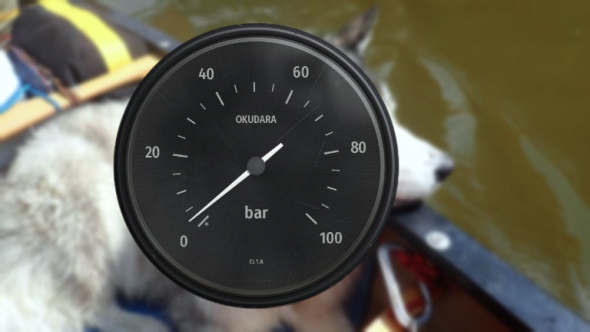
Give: 2.5,bar
